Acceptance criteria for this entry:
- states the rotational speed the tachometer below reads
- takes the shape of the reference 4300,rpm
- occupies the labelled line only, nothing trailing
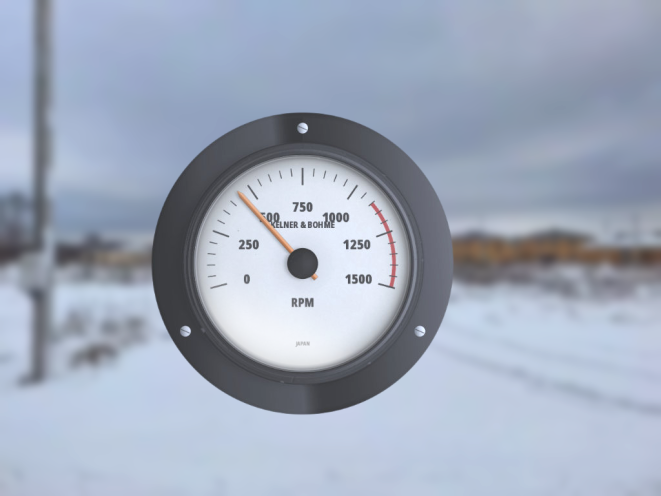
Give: 450,rpm
